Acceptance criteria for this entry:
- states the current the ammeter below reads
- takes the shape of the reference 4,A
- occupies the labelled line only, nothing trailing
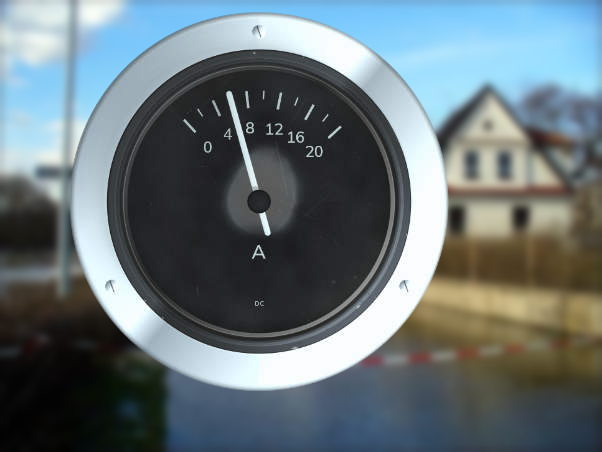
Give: 6,A
